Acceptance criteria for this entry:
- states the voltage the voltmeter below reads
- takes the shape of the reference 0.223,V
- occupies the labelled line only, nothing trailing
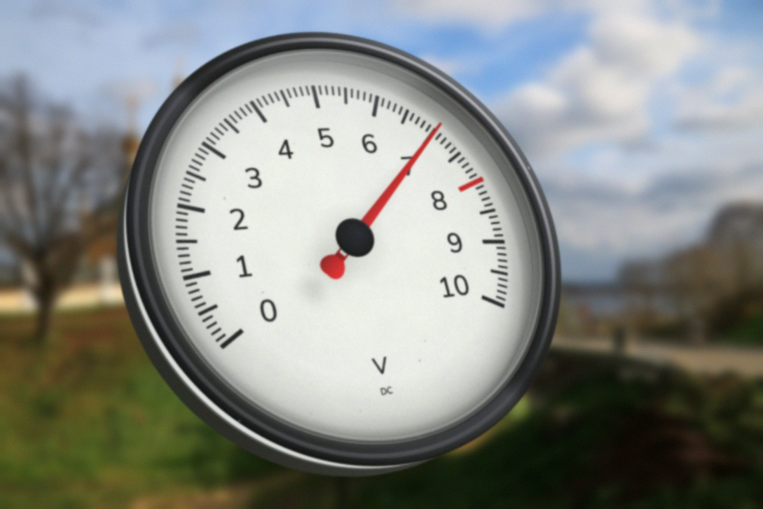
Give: 7,V
